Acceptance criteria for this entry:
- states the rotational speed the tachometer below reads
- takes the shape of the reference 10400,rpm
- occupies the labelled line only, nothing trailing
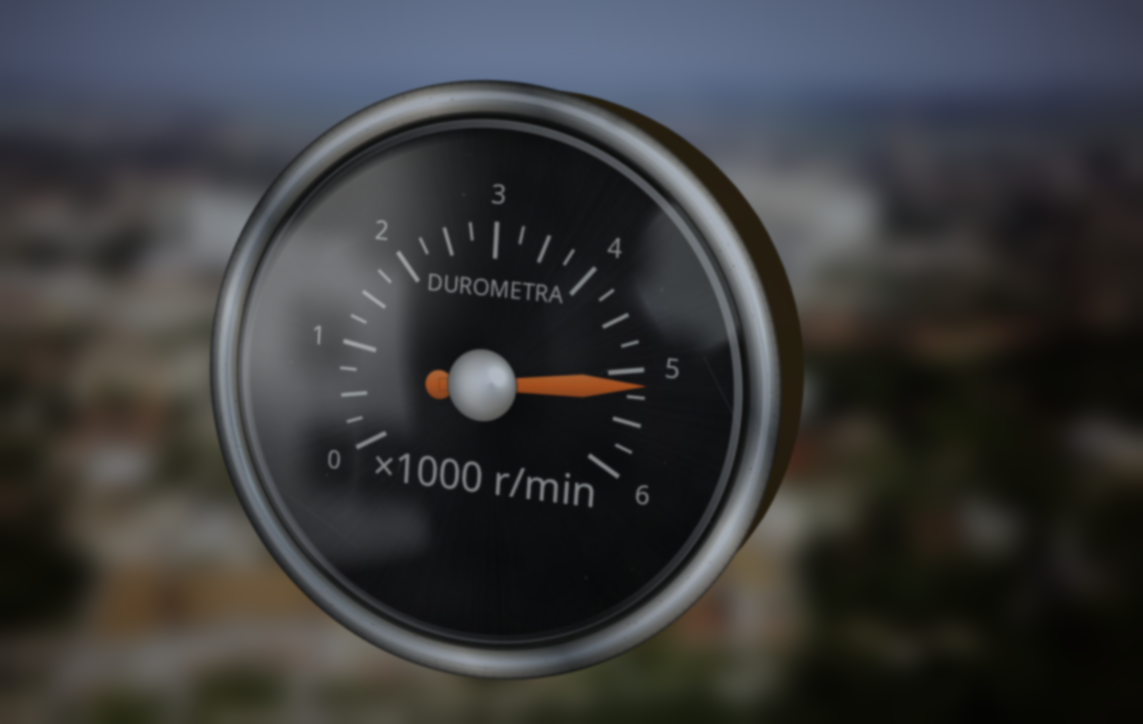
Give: 5125,rpm
